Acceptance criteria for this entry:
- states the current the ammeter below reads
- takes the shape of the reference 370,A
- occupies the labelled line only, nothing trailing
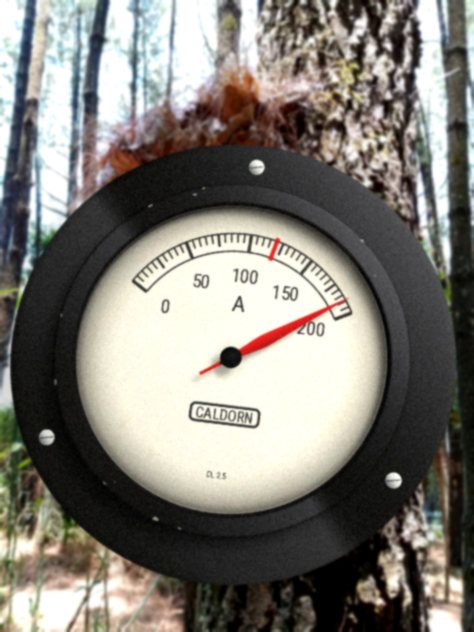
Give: 190,A
